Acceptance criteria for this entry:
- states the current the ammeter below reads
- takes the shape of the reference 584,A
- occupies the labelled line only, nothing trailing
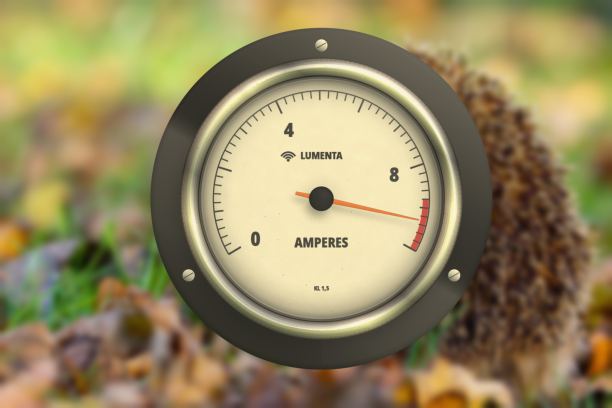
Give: 9.3,A
